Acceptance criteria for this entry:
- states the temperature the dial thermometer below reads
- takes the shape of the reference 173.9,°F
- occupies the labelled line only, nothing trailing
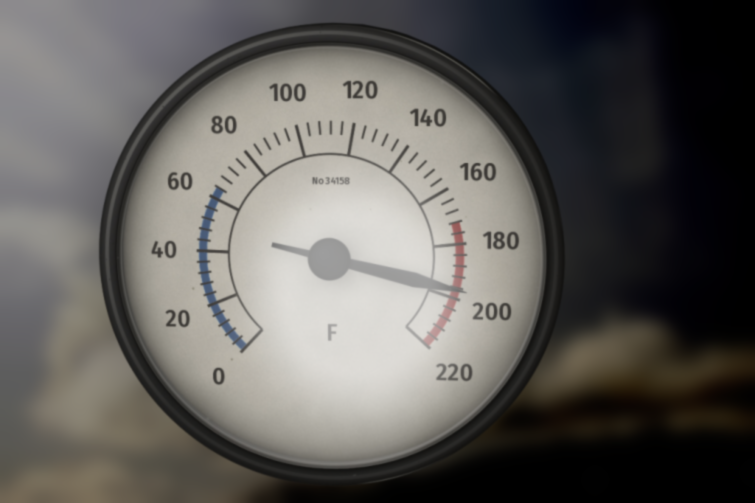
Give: 196,°F
